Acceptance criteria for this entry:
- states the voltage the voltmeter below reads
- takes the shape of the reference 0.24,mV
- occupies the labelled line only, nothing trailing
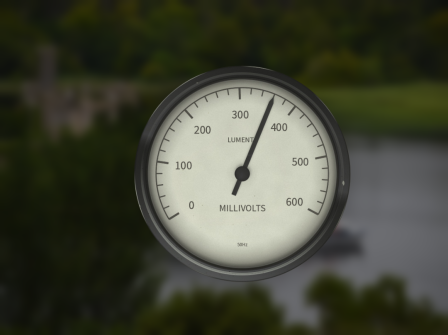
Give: 360,mV
